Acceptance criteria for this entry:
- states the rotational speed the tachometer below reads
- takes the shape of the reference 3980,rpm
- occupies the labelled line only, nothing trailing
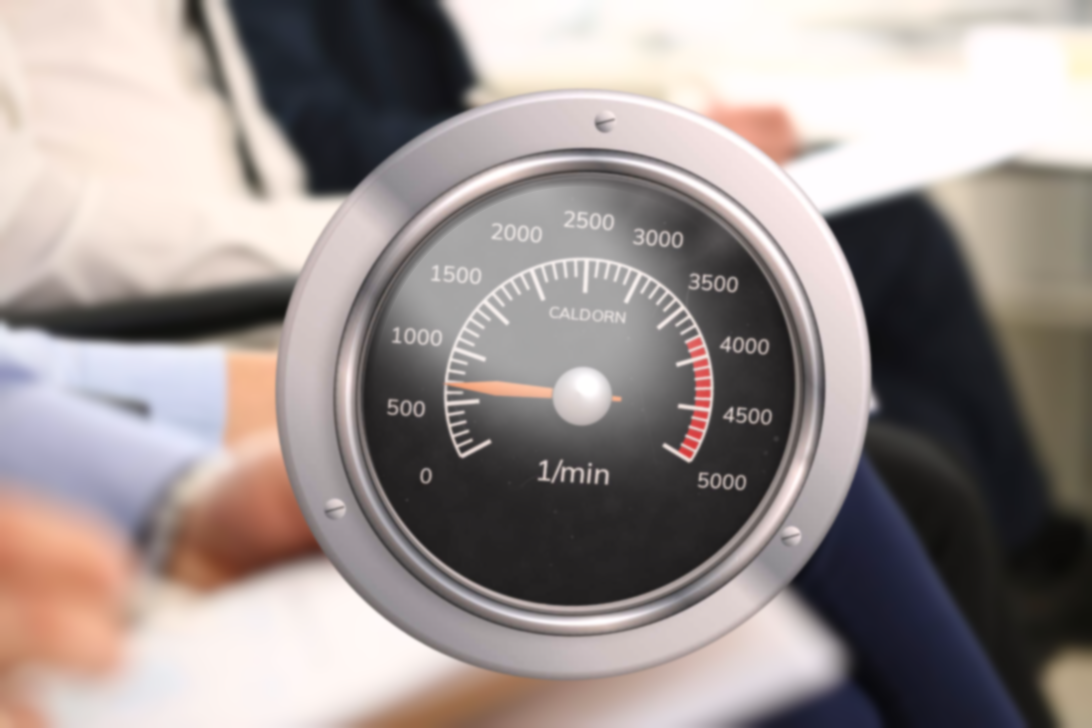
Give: 700,rpm
